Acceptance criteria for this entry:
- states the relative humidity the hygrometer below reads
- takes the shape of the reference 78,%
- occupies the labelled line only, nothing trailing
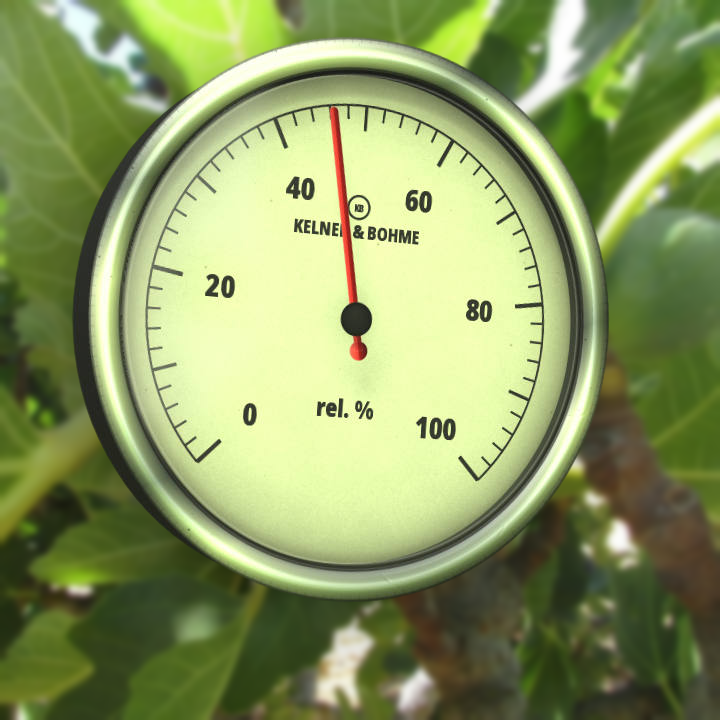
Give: 46,%
